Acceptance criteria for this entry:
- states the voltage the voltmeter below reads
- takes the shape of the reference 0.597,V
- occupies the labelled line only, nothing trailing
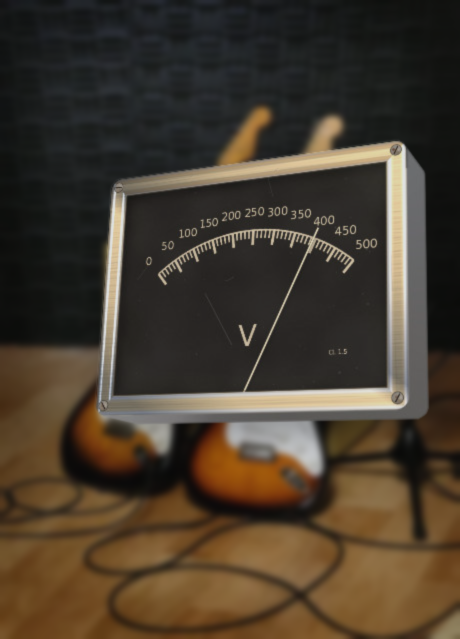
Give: 400,V
